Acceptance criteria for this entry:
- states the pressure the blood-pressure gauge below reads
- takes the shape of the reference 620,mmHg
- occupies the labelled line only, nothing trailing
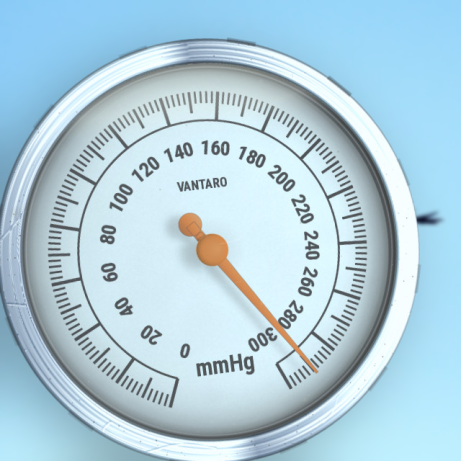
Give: 290,mmHg
